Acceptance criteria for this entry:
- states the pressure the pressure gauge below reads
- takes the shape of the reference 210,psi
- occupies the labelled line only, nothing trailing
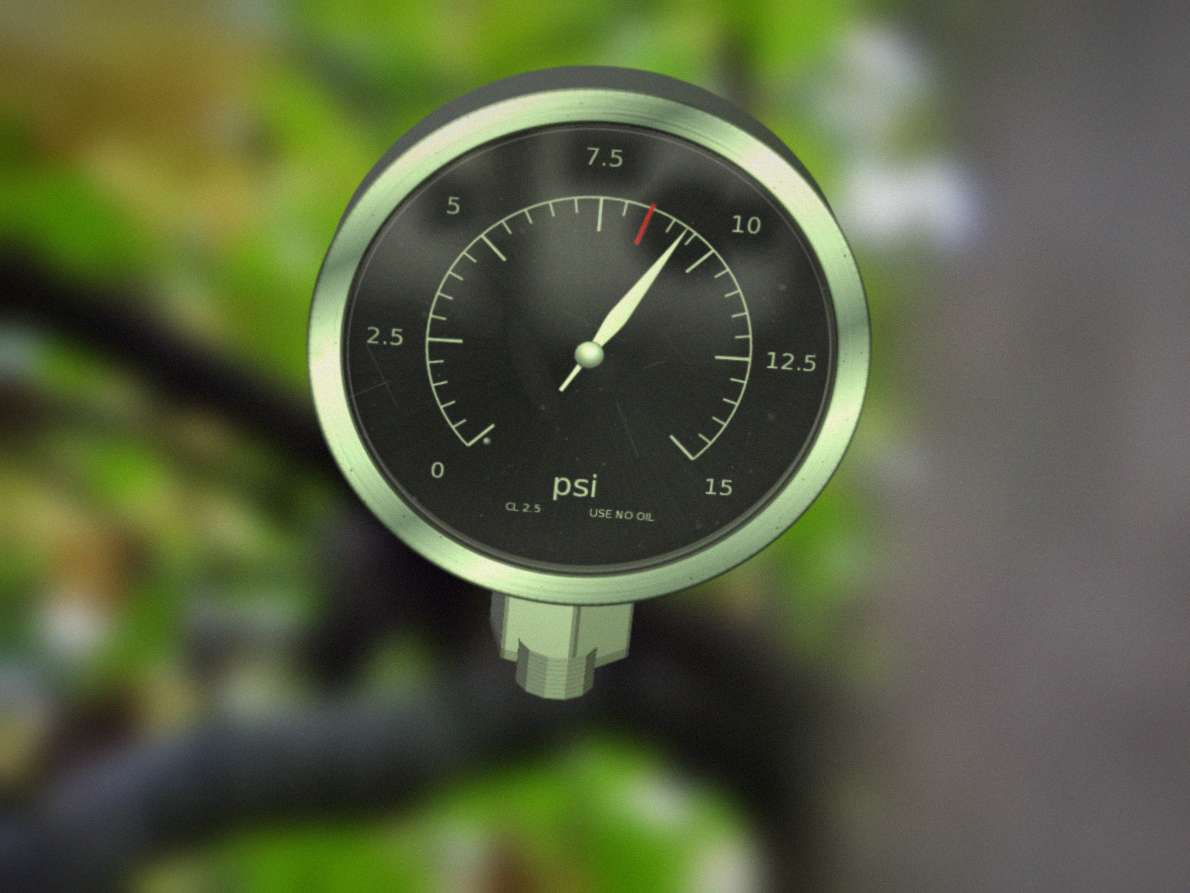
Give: 9.25,psi
